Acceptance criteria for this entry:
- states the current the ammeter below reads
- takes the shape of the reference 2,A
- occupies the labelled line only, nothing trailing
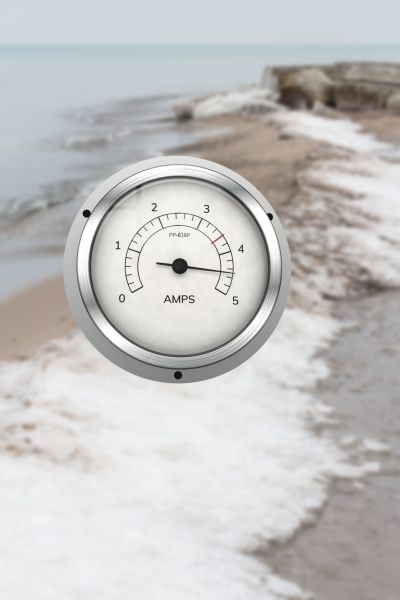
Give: 4.5,A
